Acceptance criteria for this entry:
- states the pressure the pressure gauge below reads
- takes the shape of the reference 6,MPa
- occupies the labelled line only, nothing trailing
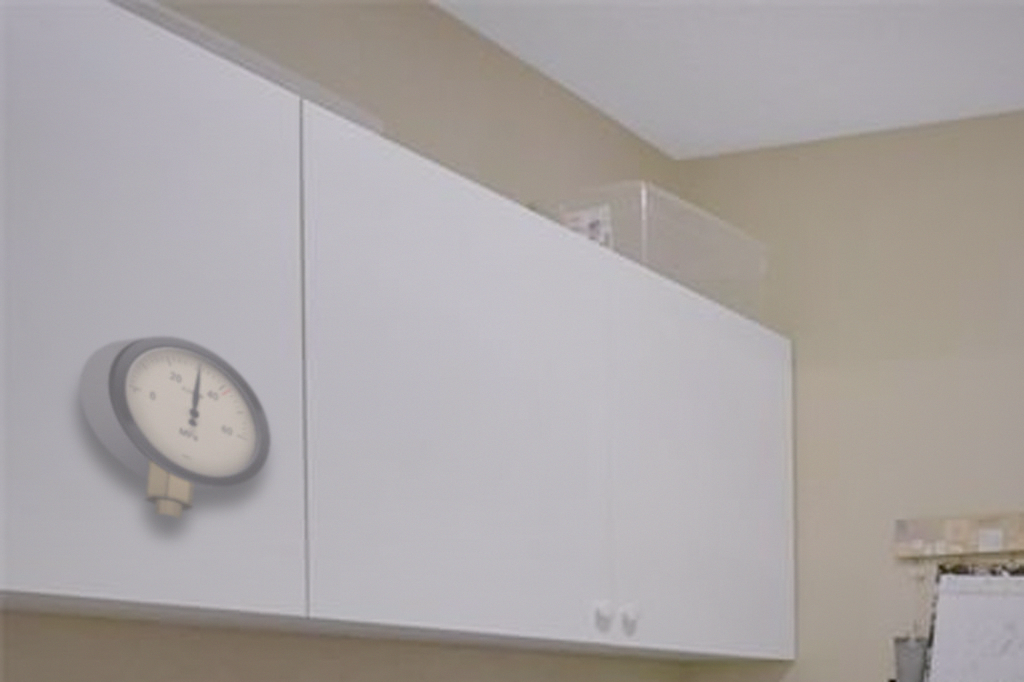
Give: 30,MPa
